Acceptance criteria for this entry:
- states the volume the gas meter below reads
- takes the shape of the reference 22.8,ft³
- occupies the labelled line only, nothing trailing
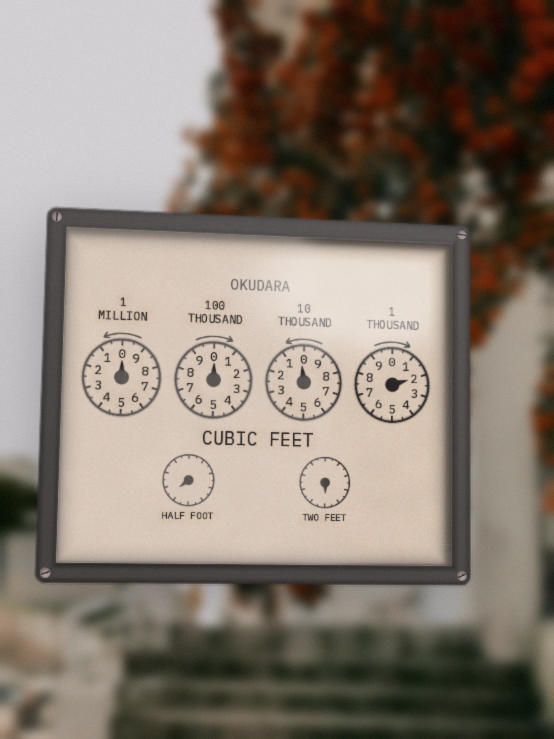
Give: 200,ft³
